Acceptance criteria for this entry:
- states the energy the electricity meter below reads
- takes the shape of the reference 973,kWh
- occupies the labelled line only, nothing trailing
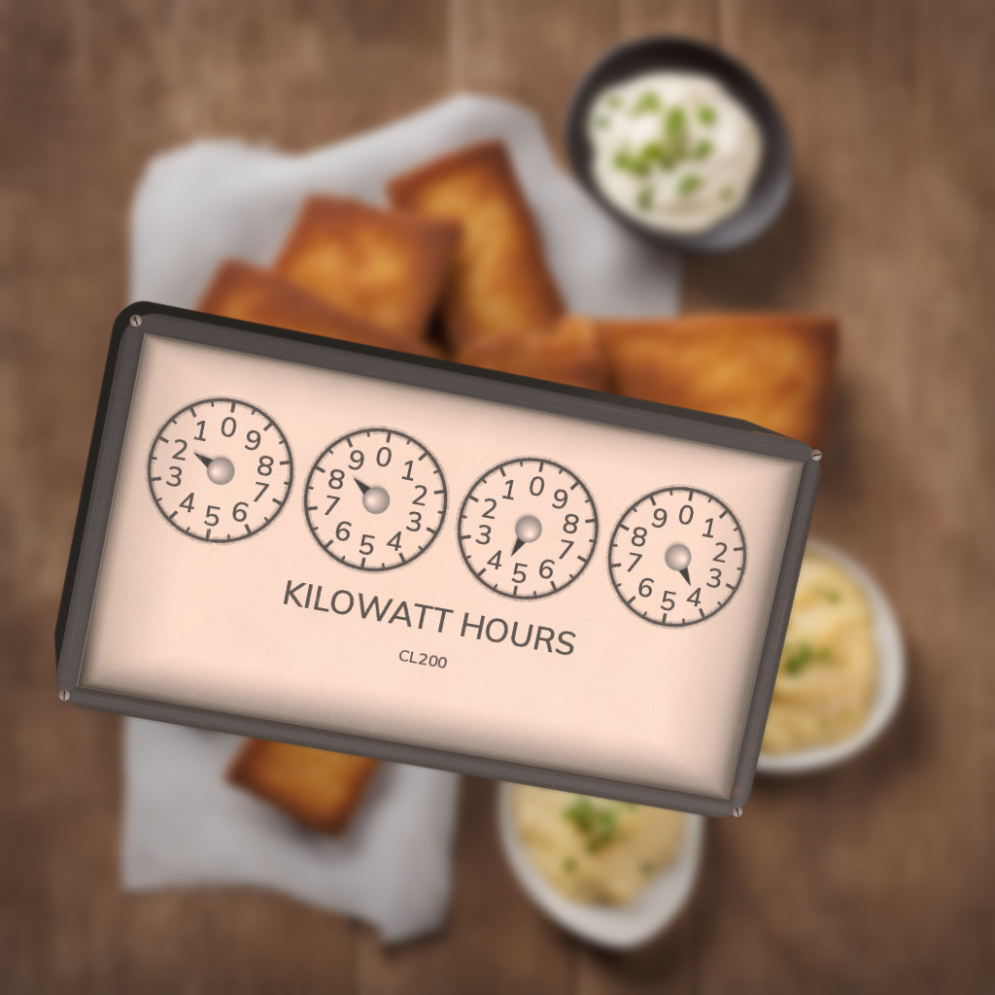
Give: 1844,kWh
